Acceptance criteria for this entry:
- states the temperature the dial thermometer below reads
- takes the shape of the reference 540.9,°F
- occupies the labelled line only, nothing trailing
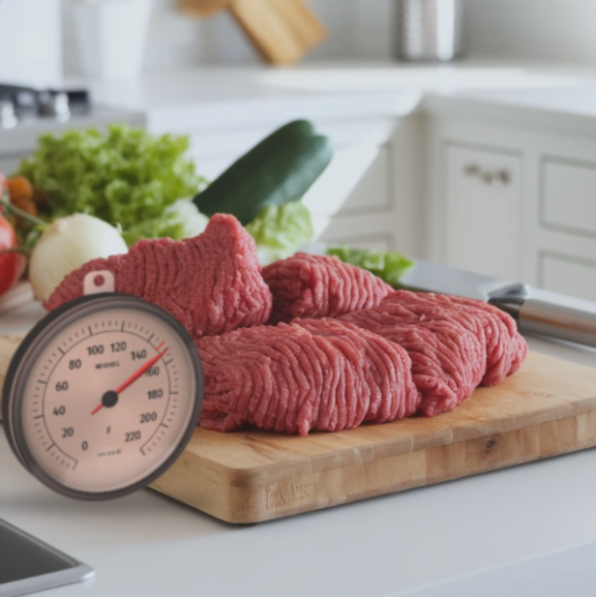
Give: 152,°F
